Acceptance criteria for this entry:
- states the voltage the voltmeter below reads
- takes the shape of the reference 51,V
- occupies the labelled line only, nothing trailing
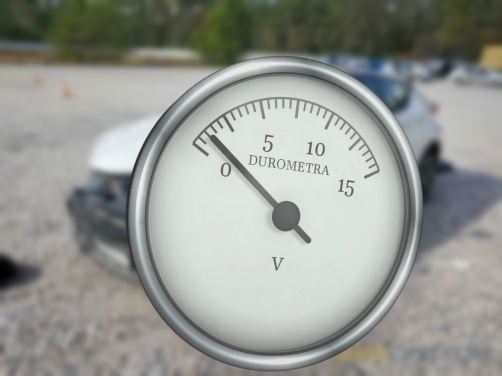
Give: 1,V
